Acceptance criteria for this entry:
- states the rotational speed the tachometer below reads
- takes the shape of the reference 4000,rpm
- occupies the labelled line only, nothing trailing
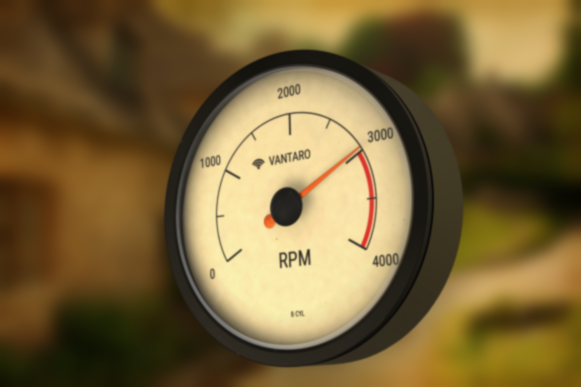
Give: 3000,rpm
